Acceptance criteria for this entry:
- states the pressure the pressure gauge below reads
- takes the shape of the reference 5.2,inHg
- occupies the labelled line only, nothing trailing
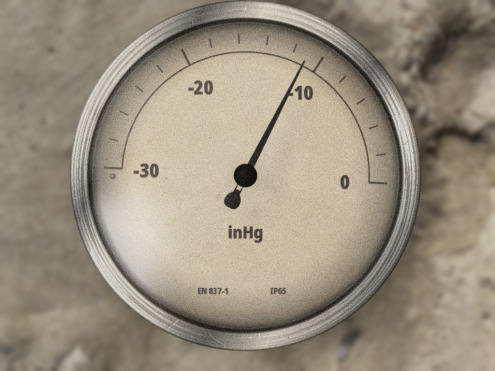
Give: -11,inHg
